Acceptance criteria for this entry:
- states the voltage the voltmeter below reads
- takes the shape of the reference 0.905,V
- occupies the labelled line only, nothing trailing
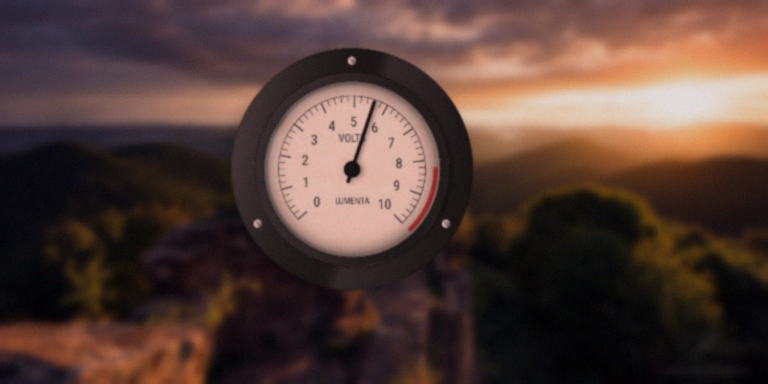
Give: 5.6,V
